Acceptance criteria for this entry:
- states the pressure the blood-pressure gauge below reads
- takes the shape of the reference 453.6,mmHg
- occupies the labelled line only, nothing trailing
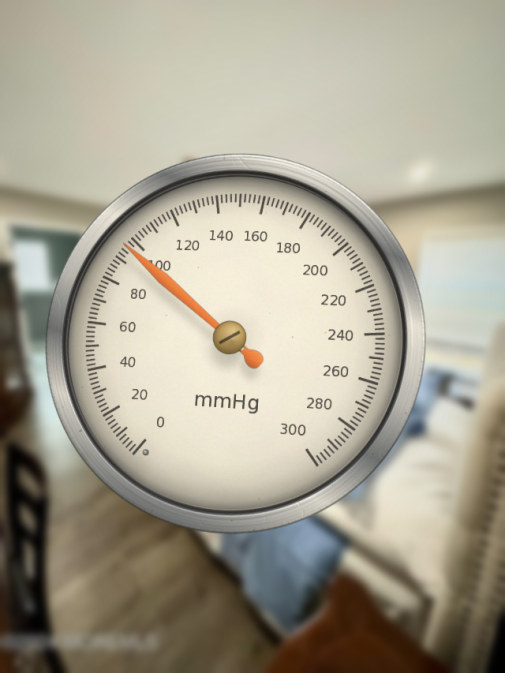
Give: 96,mmHg
